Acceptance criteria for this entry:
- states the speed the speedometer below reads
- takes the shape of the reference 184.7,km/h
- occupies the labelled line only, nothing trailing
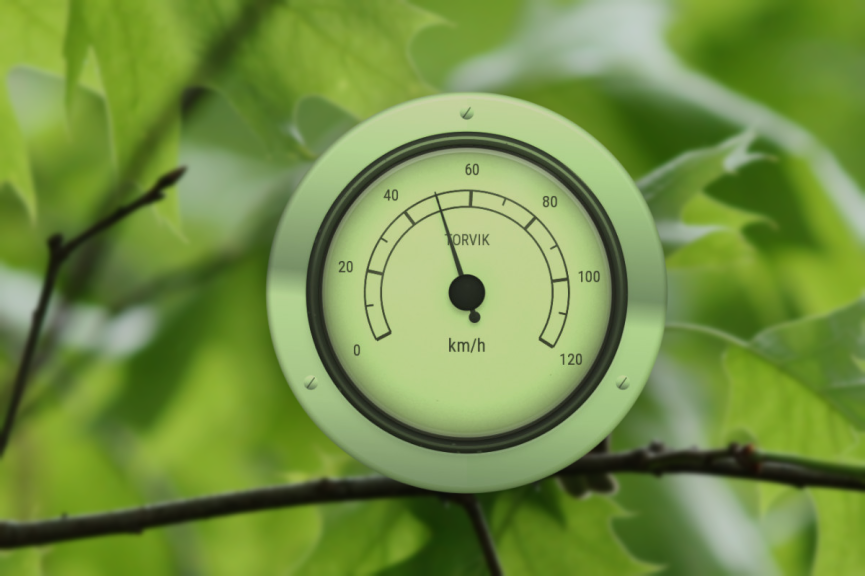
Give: 50,km/h
